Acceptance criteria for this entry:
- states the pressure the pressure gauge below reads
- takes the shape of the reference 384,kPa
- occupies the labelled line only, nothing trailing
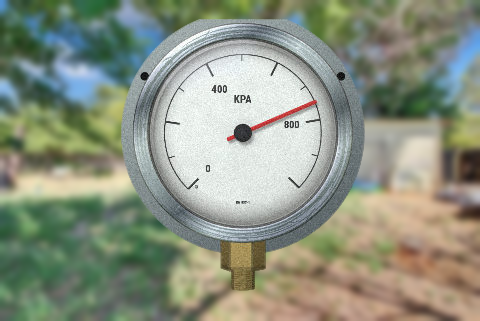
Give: 750,kPa
